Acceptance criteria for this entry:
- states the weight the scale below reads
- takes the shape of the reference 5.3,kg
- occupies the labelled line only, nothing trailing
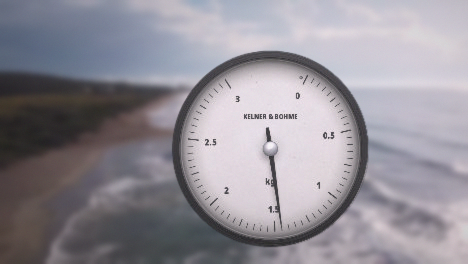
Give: 1.45,kg
